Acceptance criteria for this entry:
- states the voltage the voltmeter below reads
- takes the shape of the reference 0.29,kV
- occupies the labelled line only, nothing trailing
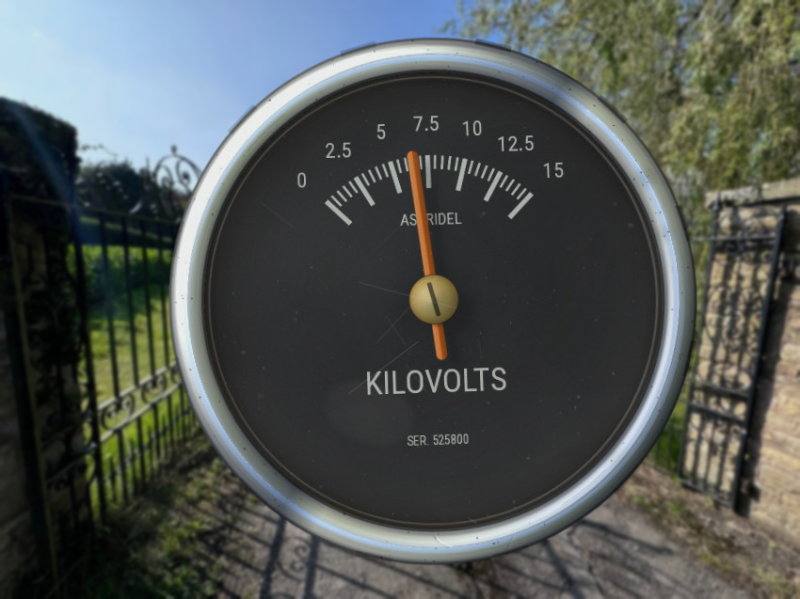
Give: 6.5,kV
